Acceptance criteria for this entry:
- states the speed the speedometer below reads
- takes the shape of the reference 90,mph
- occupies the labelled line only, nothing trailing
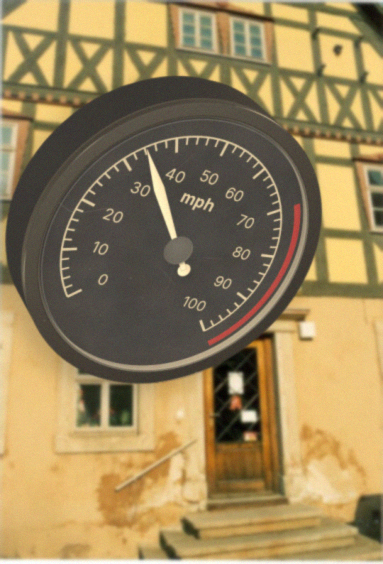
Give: 34,mph
